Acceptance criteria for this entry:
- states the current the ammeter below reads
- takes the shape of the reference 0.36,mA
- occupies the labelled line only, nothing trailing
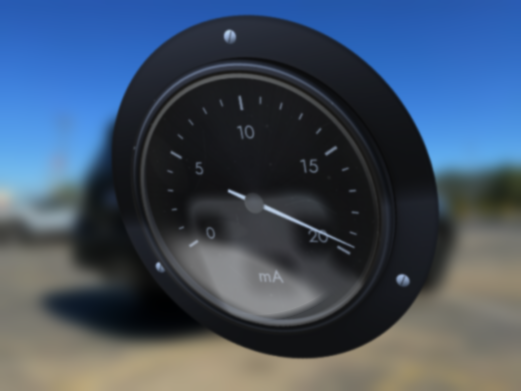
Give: 19.5,mA
